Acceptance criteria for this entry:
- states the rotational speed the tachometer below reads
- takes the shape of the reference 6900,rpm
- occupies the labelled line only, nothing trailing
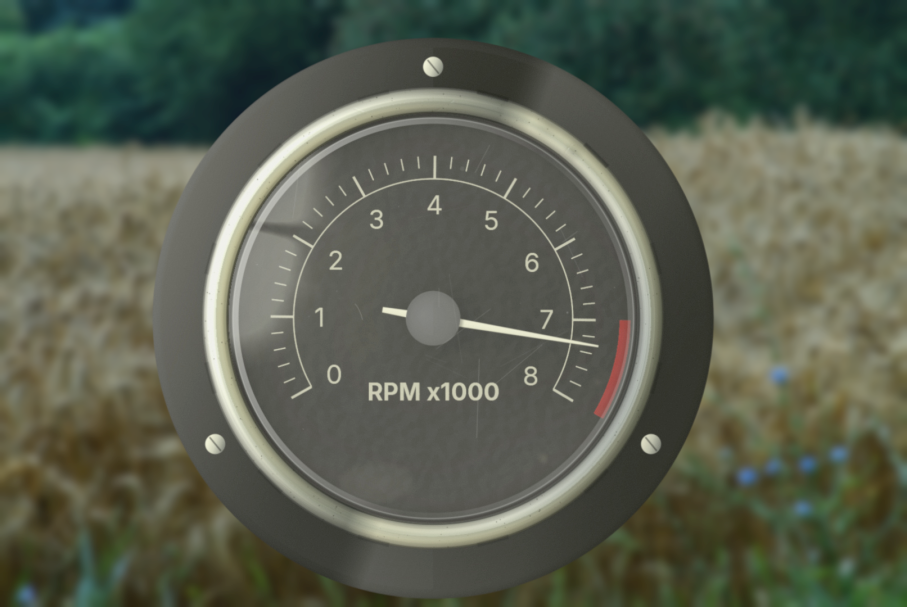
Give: 7300,rpm
